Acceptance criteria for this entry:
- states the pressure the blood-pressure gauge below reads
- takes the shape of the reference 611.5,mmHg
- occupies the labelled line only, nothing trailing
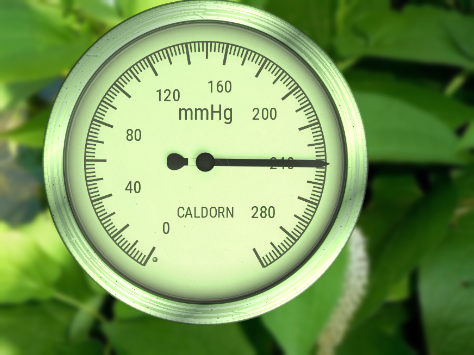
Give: 240,mmHg
